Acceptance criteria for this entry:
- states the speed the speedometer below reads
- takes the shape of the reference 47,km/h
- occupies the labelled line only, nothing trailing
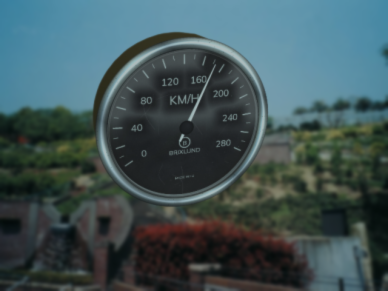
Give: 170,km/h
